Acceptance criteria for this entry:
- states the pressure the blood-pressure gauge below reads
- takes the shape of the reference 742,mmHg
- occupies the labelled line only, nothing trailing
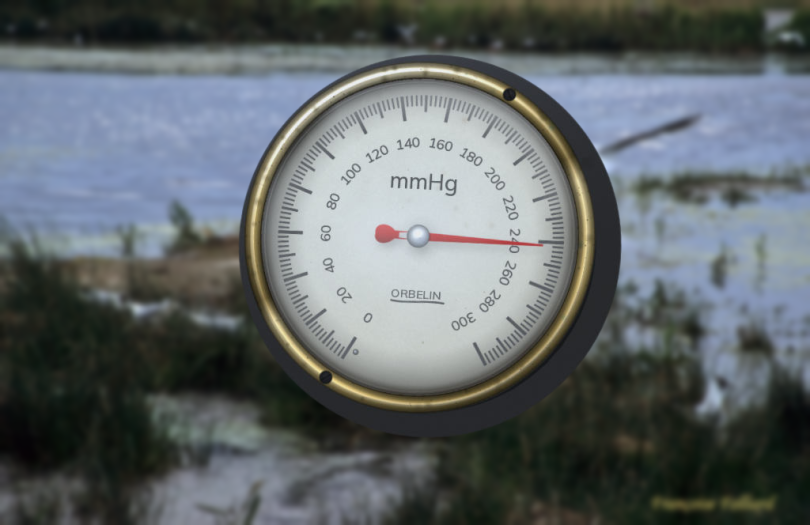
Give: 242,mmHg
